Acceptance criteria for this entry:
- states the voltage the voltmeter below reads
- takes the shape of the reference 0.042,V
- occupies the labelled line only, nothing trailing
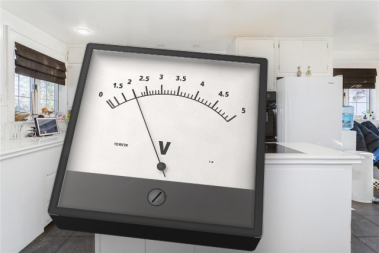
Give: 2,V
